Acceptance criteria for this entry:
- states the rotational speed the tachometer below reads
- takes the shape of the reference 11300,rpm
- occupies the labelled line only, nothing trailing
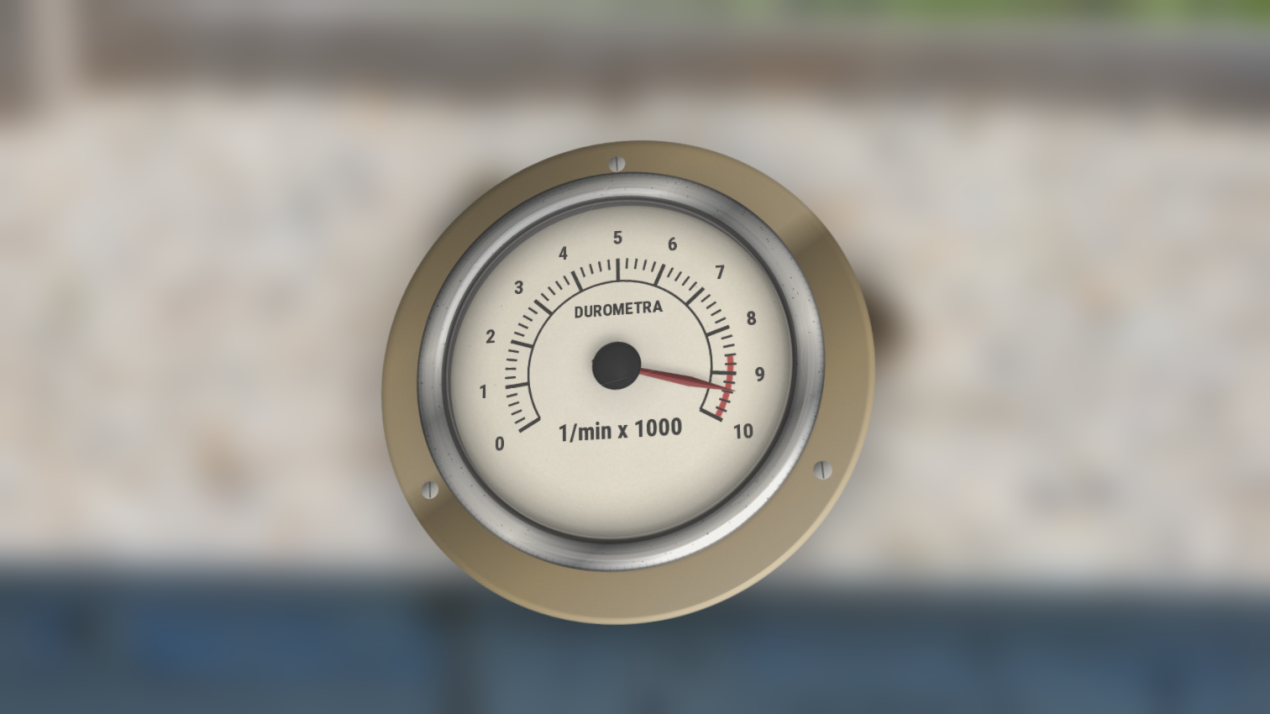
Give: 9400,rpm
